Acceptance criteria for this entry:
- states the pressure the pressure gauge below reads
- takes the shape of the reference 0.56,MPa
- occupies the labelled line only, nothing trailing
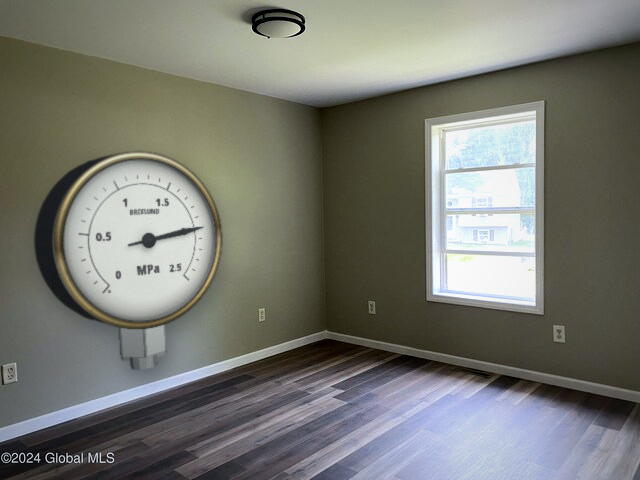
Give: 2,MPa
